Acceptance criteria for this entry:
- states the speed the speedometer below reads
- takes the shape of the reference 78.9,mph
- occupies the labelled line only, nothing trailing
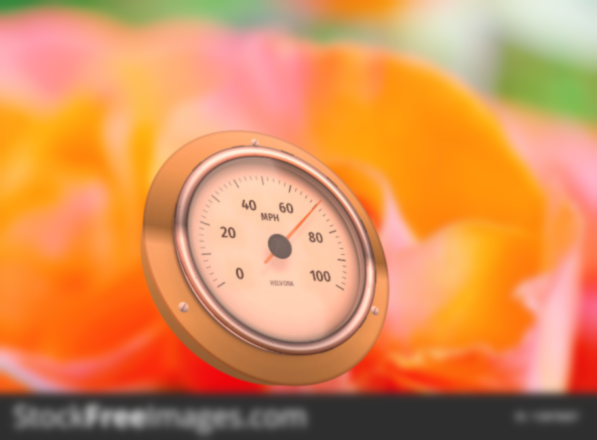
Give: 70,mph
